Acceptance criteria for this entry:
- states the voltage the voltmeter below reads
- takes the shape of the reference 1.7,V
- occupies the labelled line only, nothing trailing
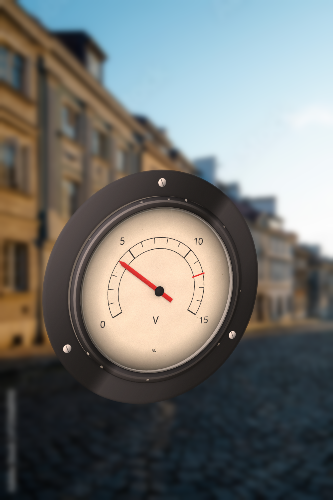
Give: 4,V
